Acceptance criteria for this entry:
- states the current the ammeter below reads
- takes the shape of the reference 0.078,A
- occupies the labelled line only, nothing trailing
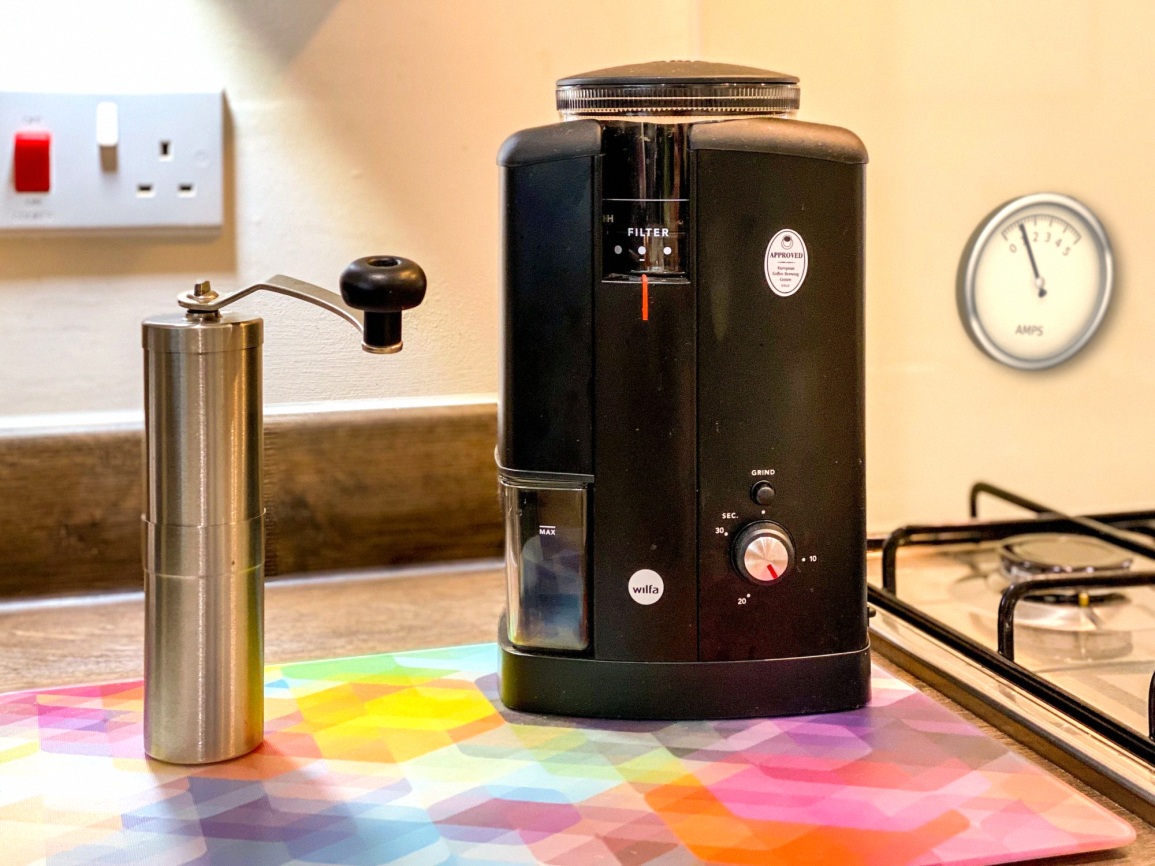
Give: 1,A
